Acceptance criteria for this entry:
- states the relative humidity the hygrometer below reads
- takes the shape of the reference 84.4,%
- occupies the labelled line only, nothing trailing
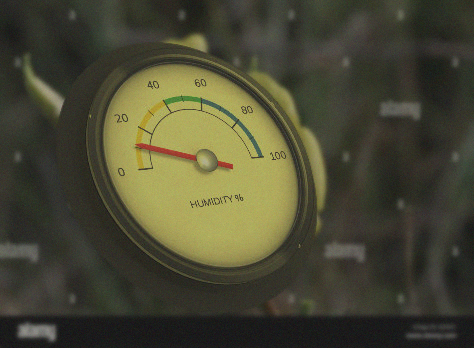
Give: 10,%
